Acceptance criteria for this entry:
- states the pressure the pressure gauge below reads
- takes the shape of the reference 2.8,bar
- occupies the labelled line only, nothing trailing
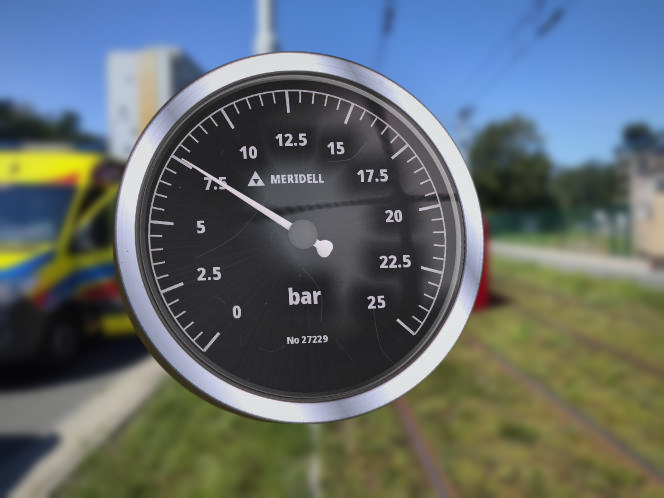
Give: 7.5,bar
